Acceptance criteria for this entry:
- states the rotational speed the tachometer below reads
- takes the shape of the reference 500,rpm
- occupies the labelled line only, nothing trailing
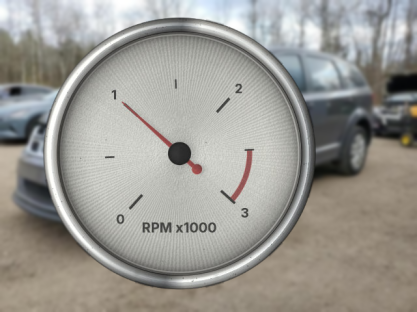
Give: 1000,rpm
